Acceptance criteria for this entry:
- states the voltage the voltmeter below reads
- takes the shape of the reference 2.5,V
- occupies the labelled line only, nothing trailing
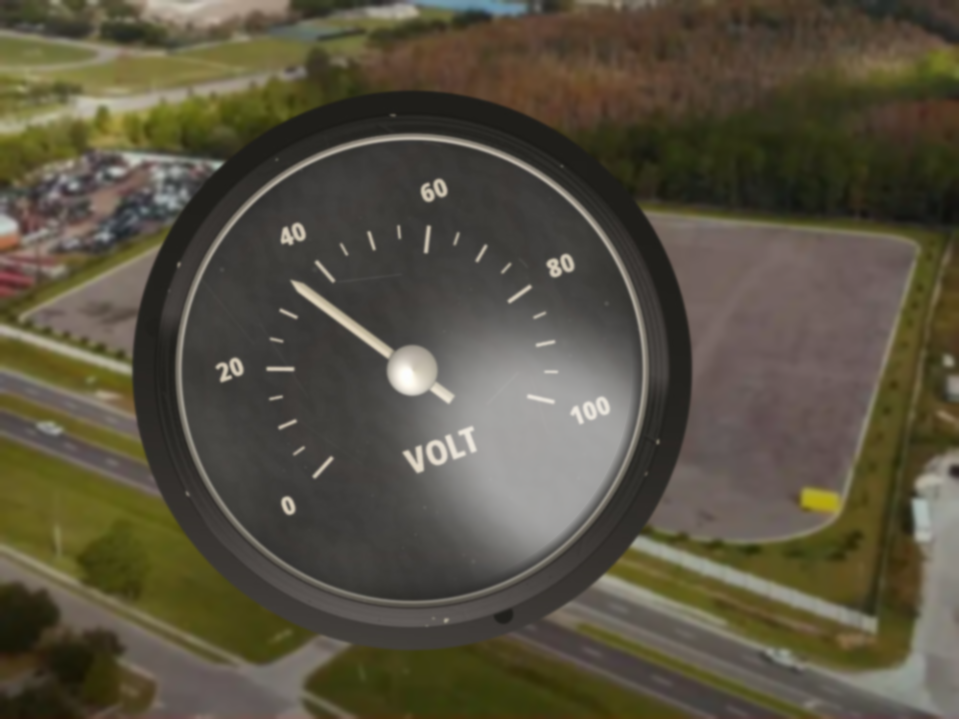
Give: 35,V
